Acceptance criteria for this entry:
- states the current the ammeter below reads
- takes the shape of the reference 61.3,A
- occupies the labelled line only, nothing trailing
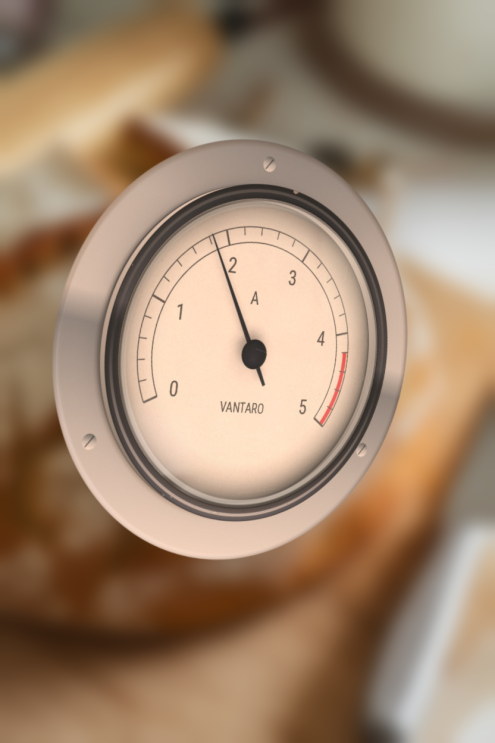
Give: 1.8,A
